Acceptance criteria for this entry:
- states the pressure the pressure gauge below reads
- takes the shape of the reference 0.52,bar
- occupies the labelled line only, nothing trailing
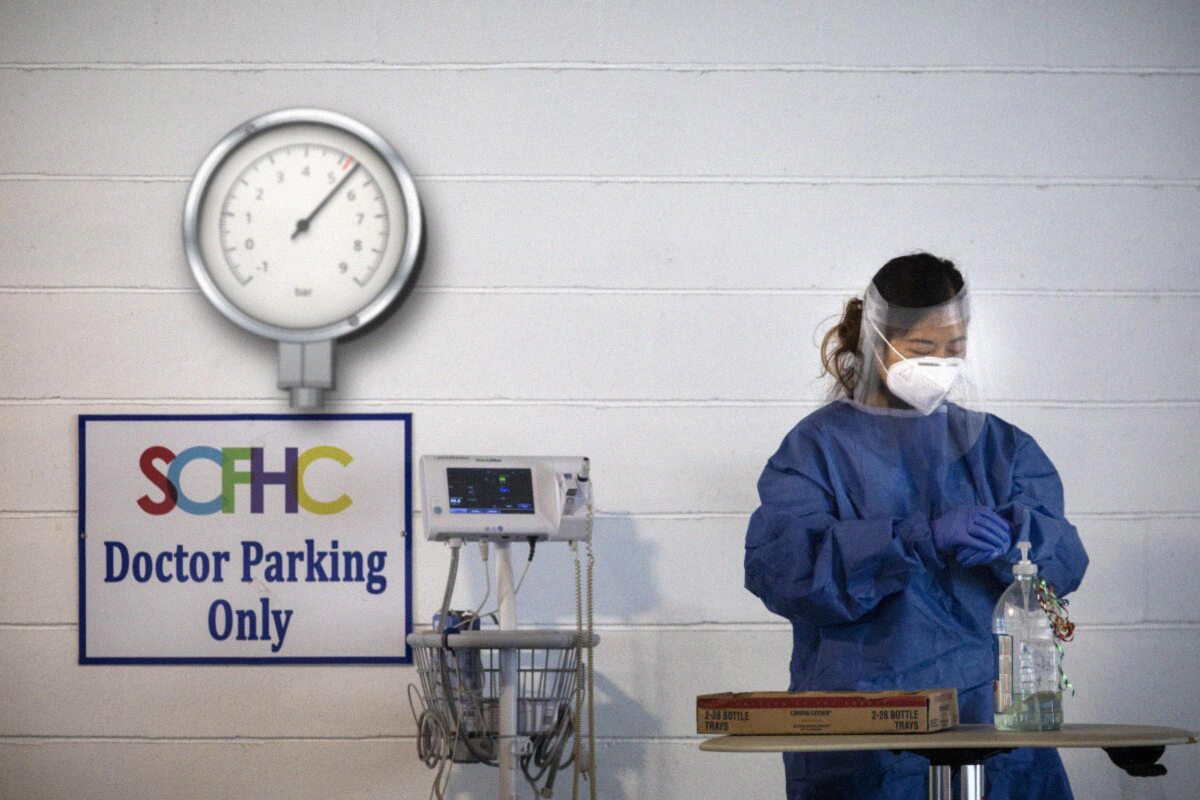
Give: 5.5,bar
